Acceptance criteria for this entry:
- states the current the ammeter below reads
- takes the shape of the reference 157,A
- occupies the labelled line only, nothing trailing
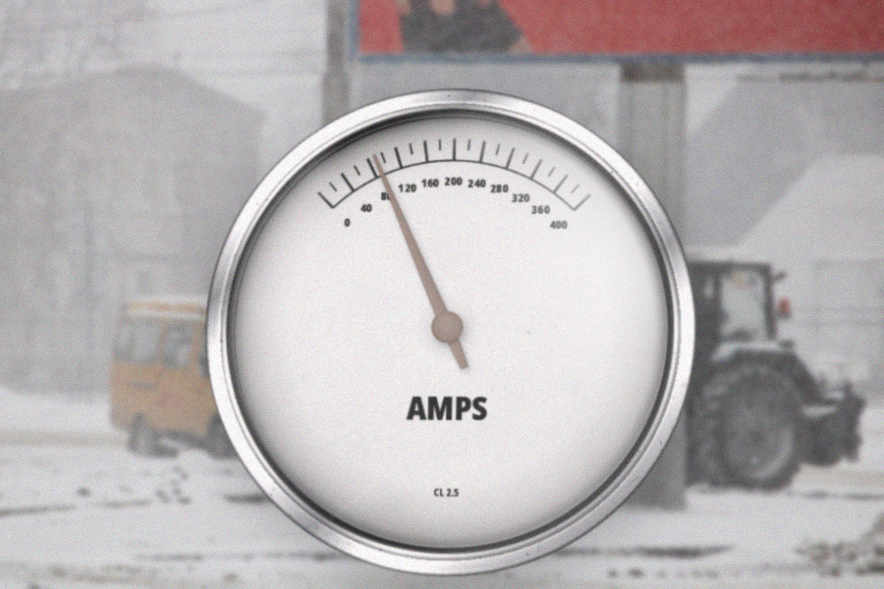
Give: 90,A
